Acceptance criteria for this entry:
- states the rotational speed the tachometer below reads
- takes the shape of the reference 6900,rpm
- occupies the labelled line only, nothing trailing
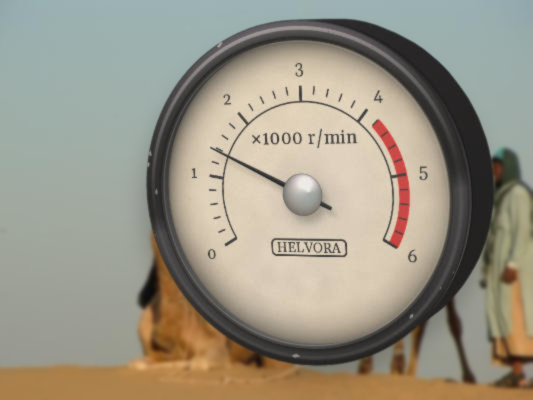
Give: 1400,rpm
